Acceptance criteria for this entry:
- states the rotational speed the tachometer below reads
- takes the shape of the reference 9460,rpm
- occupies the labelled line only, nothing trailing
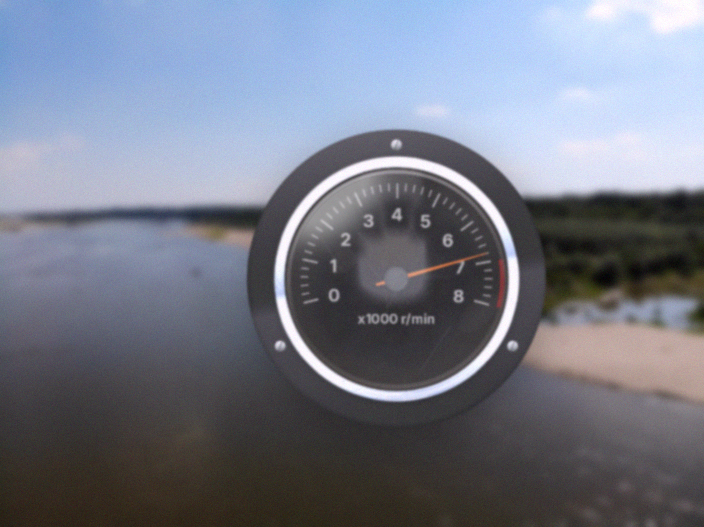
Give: 6800,rpm
